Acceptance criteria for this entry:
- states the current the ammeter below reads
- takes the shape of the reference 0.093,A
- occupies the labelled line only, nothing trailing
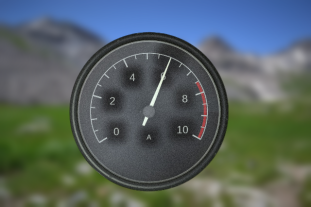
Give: 6,A
